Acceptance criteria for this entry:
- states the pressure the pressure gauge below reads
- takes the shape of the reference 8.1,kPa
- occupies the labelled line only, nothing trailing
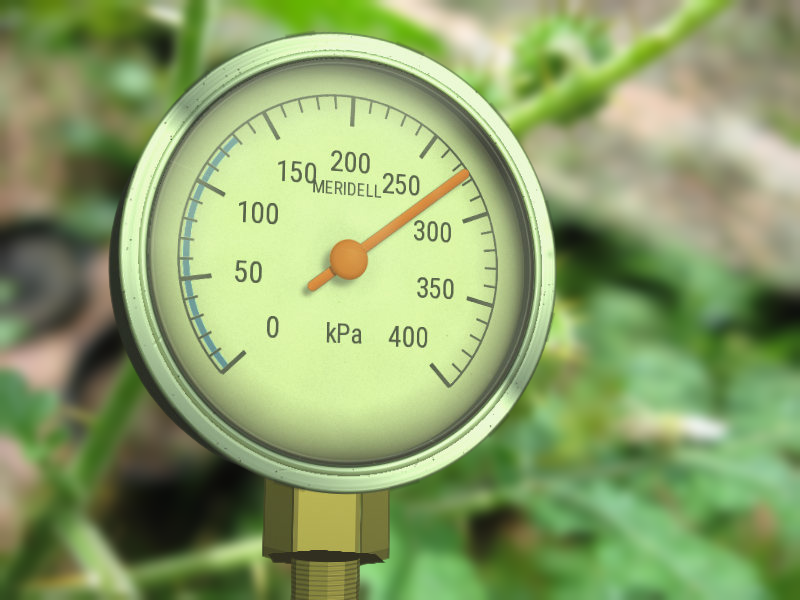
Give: 275,kPa
